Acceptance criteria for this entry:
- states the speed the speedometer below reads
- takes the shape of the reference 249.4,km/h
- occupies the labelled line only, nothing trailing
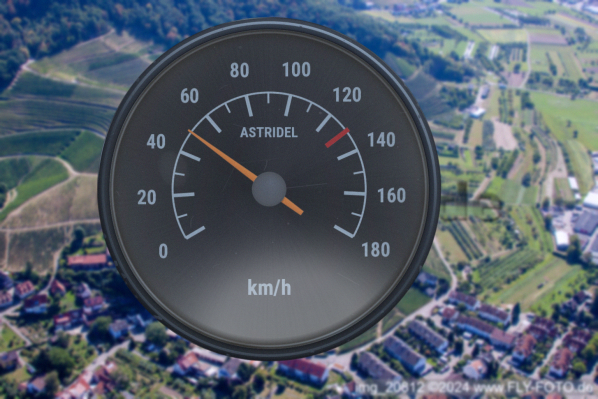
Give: 50,km/h
